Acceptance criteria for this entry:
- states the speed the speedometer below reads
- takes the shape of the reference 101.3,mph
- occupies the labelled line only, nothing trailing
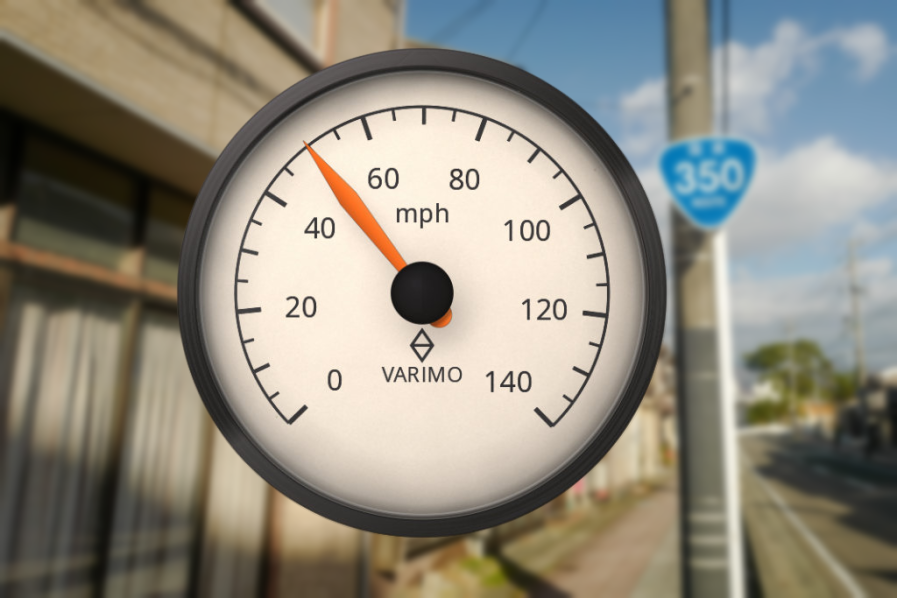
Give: 50,mph
